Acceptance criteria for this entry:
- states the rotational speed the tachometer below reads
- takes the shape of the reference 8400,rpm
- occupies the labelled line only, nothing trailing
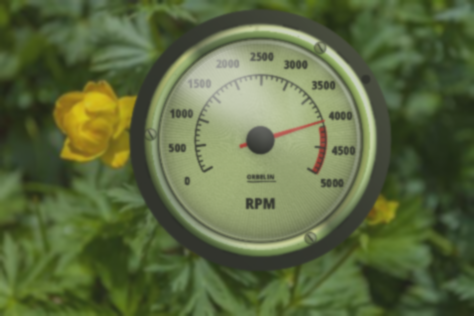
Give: 4000,rpm
